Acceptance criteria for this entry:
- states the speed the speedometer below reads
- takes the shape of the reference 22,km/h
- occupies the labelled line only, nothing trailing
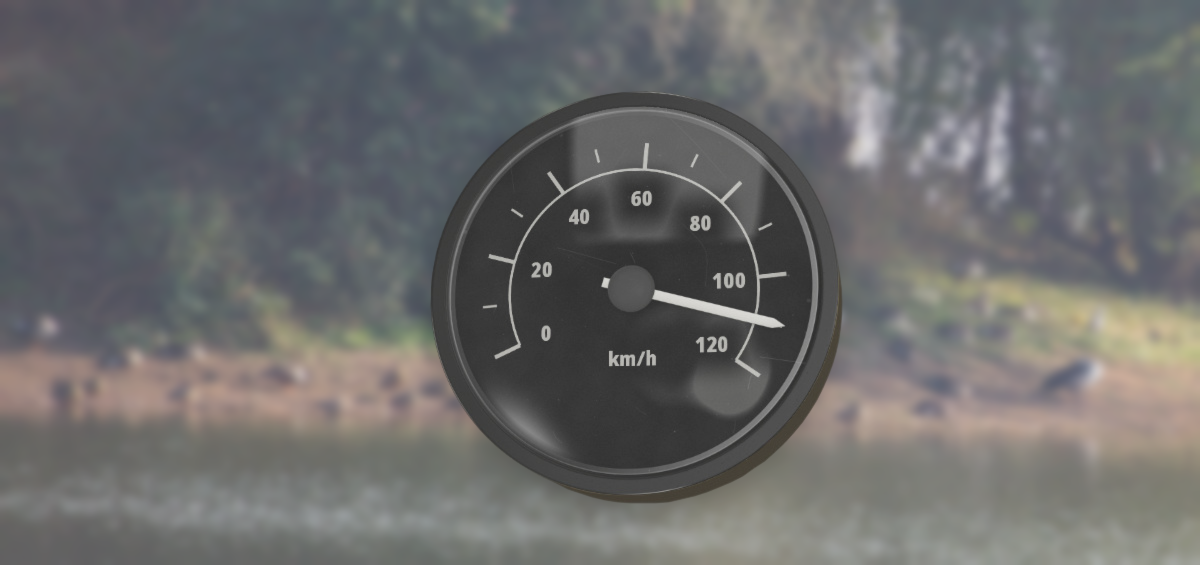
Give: 110,km/h
